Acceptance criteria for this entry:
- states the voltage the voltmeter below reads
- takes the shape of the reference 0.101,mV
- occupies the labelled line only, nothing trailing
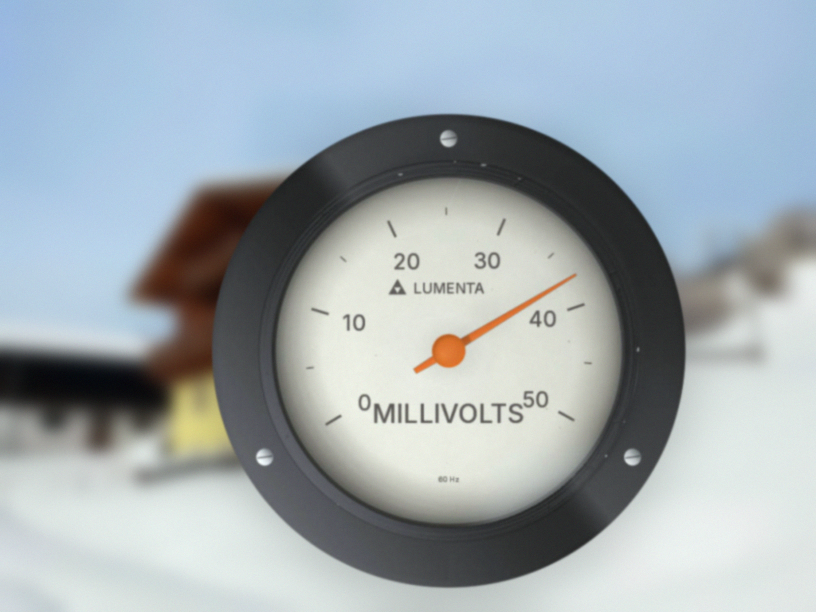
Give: 37.5,mV
